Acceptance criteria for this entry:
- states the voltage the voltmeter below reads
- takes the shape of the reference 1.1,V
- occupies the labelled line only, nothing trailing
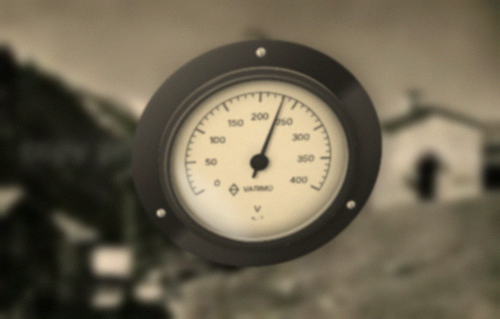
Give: 230,V
